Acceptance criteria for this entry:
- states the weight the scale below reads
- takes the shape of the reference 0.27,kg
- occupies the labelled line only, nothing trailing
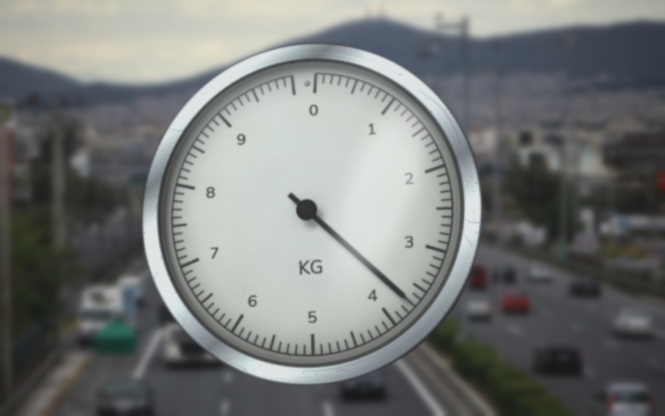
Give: 3.7,kg
